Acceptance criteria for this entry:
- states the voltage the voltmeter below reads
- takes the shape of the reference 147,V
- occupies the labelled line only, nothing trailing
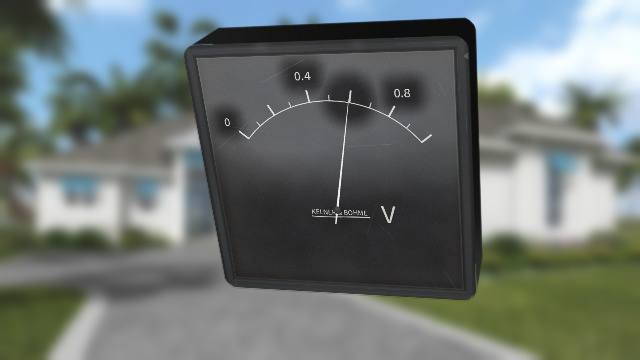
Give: 0.6,V
